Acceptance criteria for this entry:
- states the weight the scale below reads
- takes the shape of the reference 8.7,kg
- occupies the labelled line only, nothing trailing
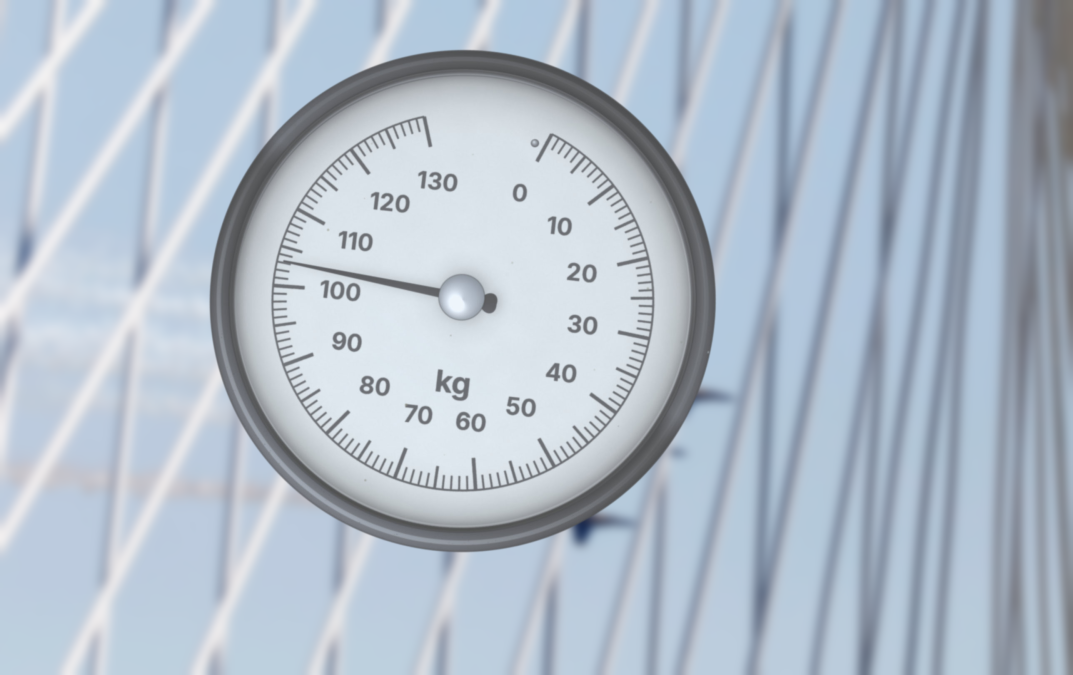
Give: 103,kg
